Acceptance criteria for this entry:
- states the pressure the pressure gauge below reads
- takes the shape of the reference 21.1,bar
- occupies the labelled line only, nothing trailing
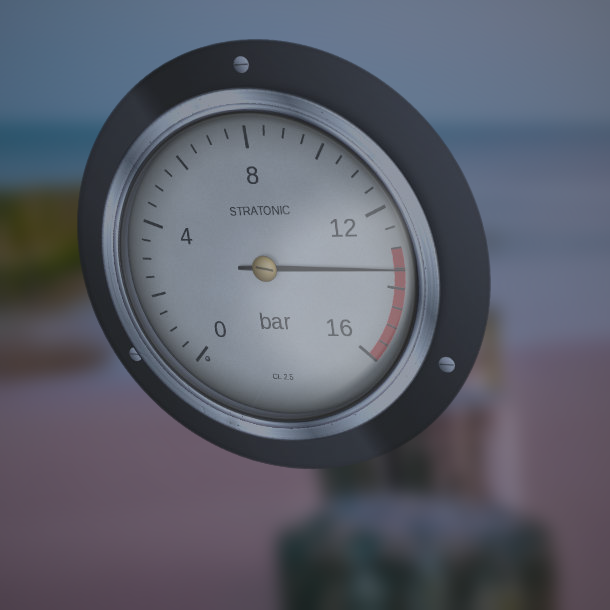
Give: 13.5,bar
